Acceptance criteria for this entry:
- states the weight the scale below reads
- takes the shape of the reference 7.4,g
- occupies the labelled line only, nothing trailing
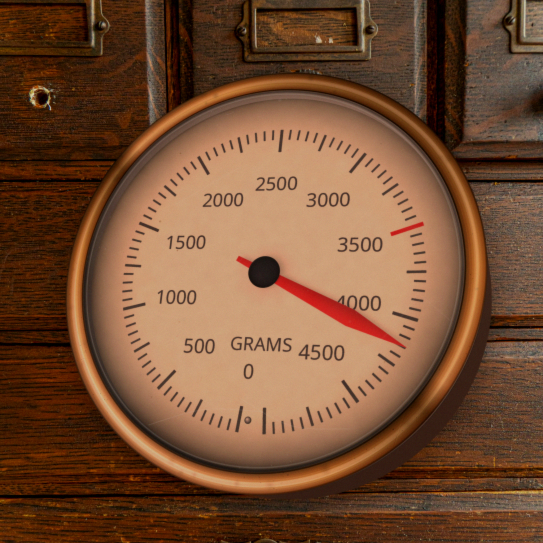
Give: 4150,g
